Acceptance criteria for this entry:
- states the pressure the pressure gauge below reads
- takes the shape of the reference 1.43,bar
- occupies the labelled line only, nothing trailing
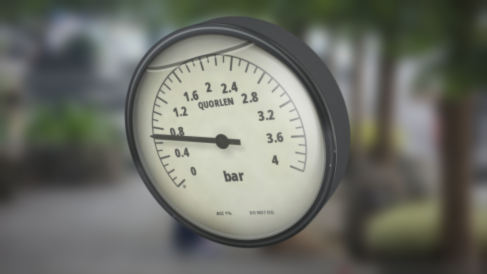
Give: 0.7,bar
